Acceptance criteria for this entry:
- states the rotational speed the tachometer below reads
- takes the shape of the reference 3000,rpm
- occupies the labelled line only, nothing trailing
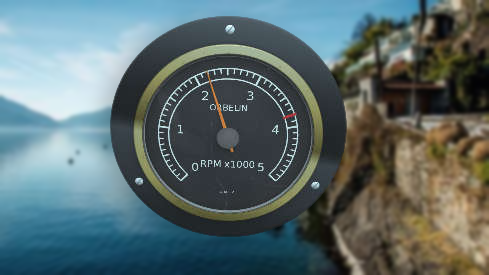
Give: 2200,rpm
